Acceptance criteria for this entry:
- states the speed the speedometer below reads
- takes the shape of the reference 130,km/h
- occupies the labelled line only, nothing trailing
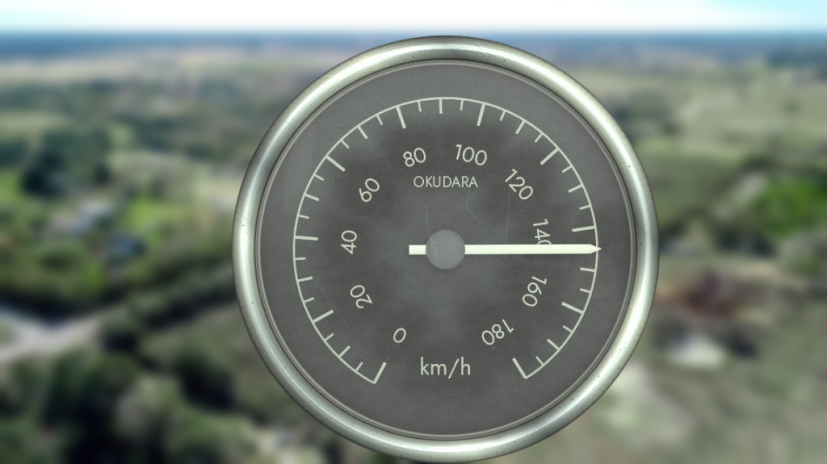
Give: 145,km/h
